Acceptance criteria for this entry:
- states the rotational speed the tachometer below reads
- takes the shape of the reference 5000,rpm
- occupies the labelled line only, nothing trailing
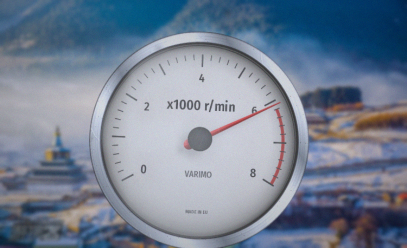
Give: 6100,rpm
